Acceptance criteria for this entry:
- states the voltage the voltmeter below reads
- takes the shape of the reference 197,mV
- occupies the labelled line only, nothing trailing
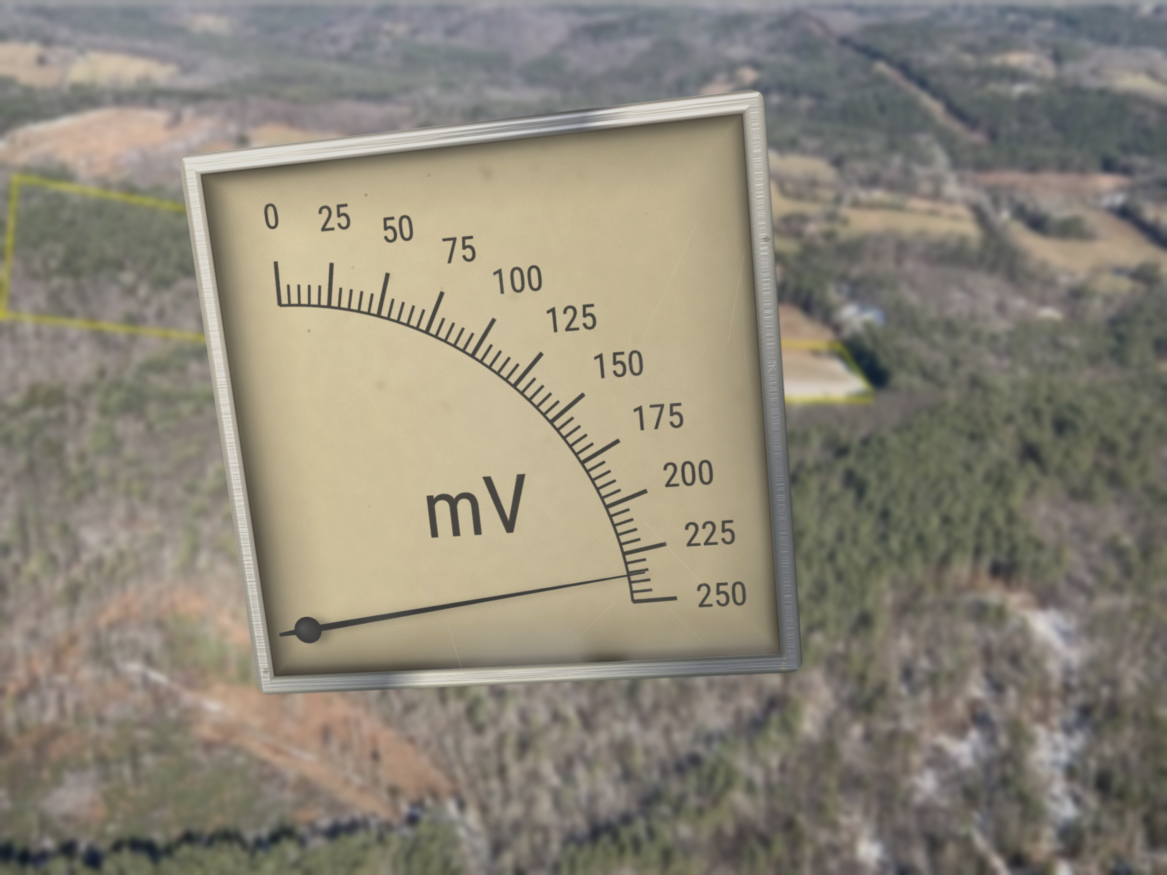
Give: 235,mV
